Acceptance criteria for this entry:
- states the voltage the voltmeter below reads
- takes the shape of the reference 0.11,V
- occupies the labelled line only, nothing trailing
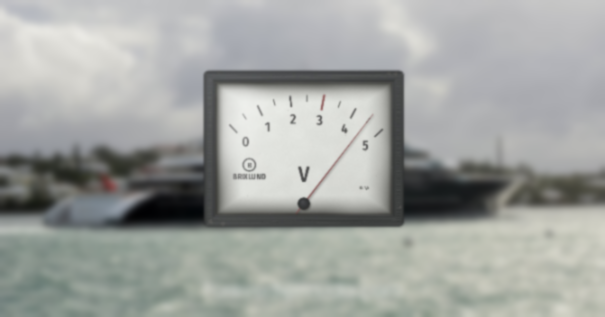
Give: 4.5,V
